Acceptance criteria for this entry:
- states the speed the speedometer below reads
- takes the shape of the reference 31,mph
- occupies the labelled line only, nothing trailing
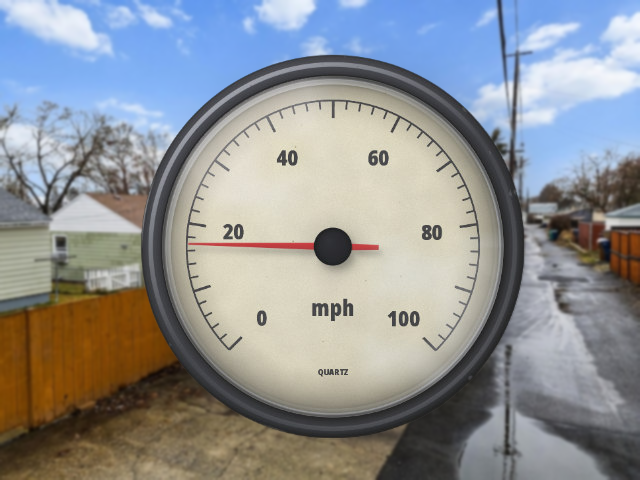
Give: 17,mph
